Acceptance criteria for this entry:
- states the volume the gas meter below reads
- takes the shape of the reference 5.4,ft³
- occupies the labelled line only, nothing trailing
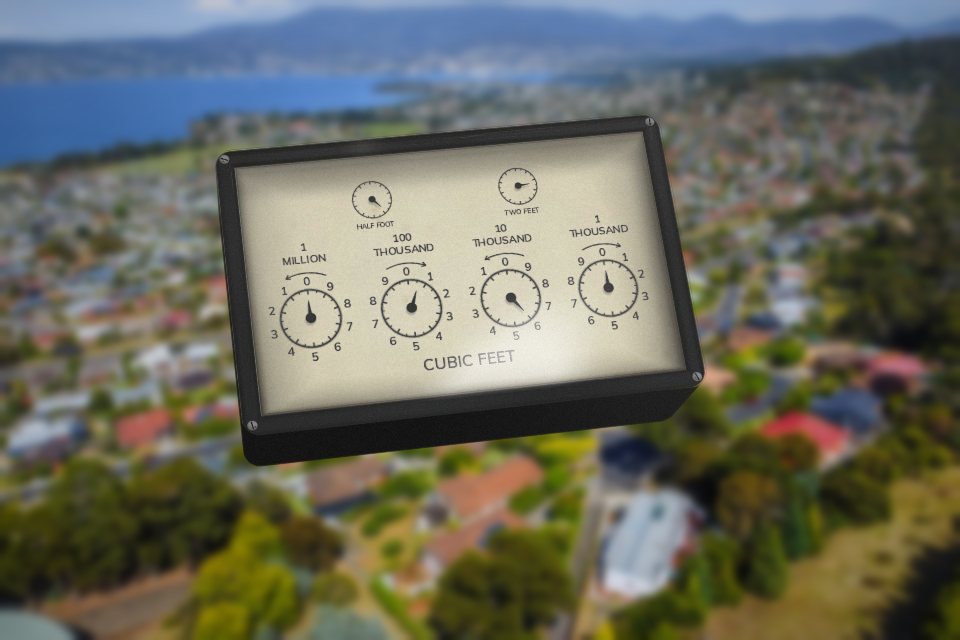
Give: 6000,ft³
